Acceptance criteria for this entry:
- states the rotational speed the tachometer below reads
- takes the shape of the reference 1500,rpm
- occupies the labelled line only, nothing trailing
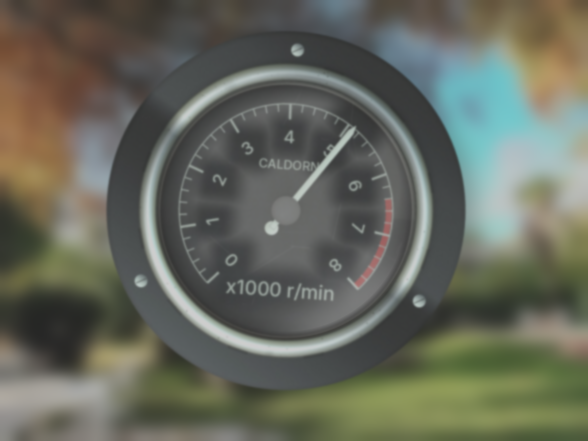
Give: 5100,rpm
